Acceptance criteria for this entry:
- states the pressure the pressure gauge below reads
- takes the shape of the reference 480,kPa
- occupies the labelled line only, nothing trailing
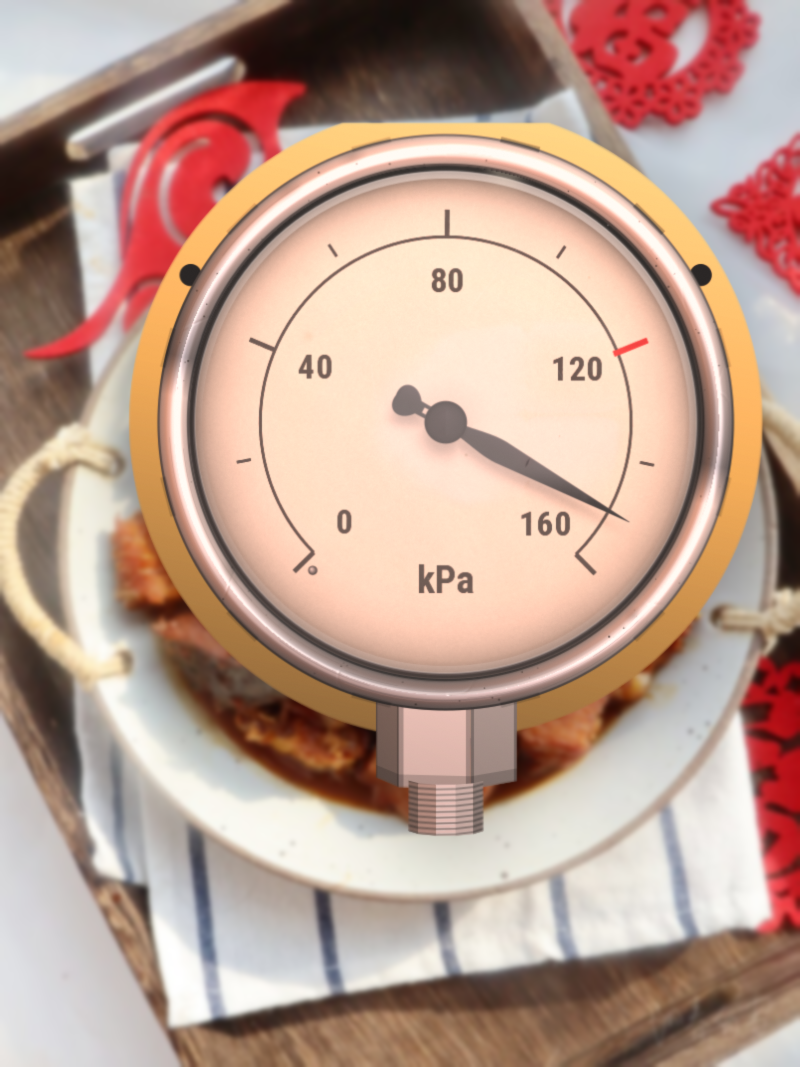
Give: 150,kPa
